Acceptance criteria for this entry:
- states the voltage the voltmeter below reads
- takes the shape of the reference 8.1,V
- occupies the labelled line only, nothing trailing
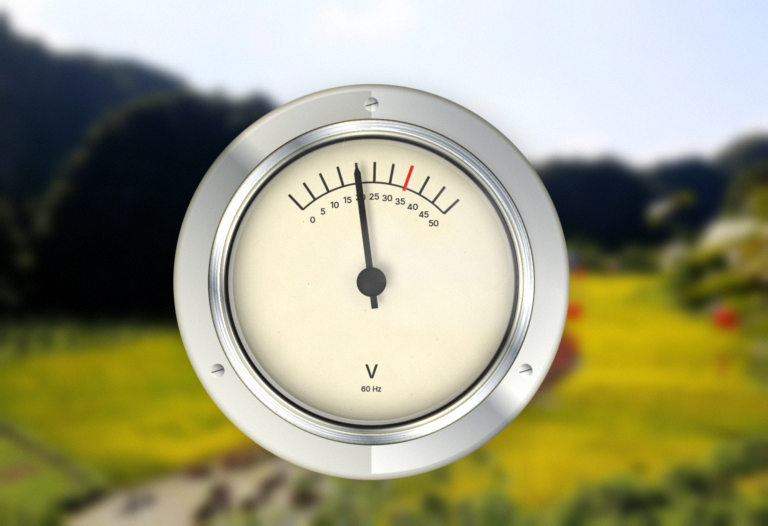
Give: 20,V
